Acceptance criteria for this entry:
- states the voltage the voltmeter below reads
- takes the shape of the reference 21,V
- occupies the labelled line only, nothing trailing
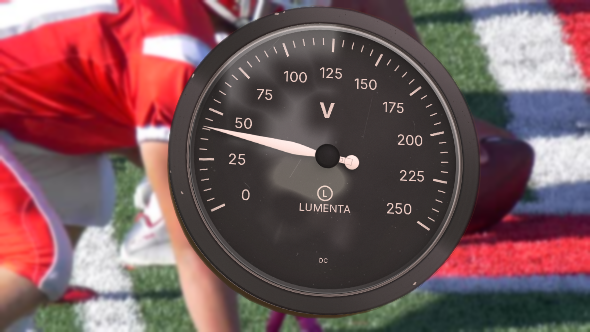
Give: 40,V
